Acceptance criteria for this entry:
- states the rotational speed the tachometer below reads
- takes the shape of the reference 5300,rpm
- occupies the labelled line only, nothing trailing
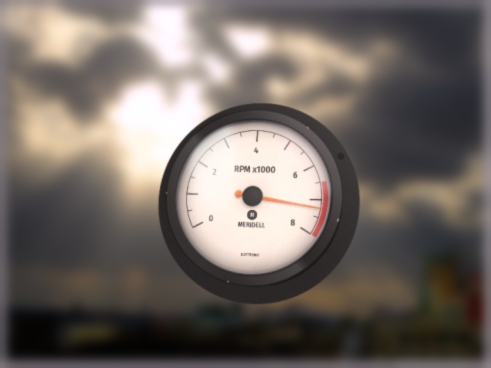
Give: 7250,rpm
